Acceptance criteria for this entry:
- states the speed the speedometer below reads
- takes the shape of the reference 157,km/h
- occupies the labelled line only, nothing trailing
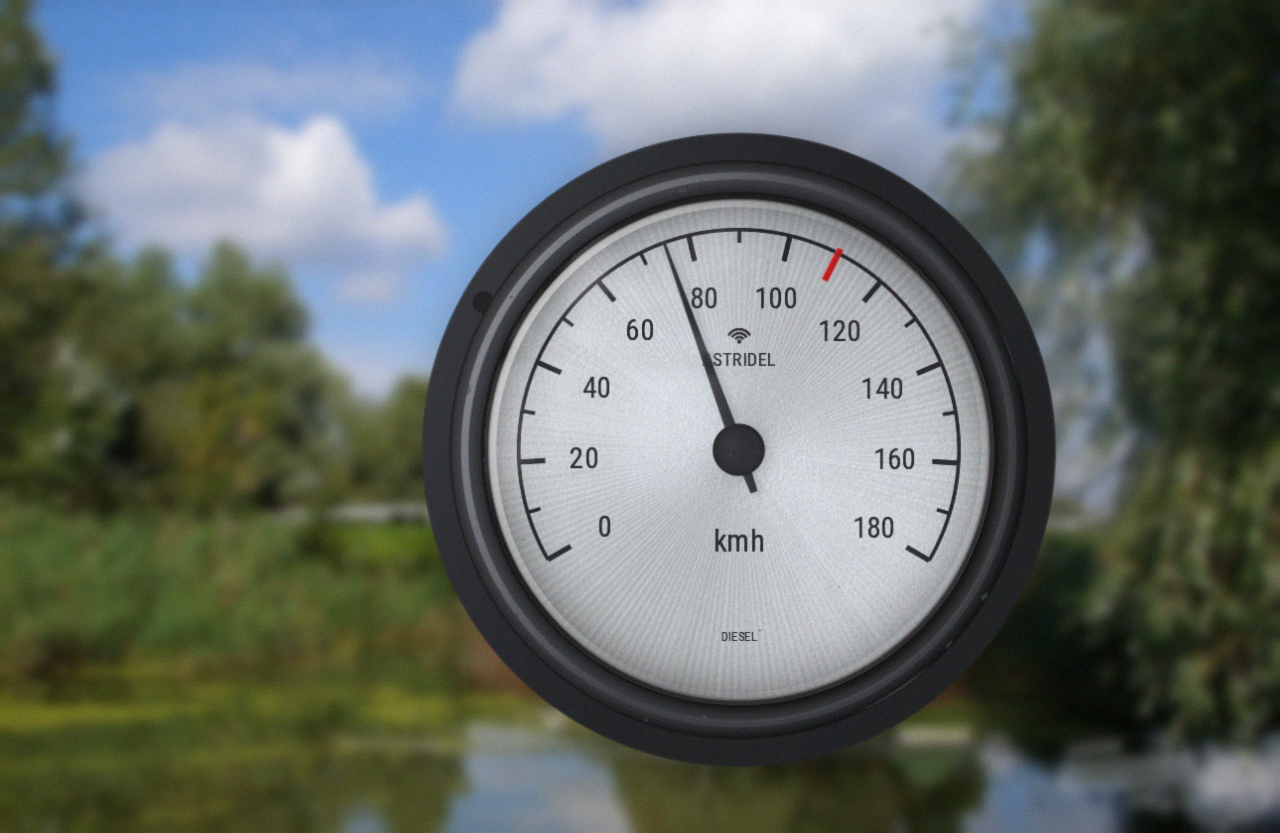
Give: 75,km/h
